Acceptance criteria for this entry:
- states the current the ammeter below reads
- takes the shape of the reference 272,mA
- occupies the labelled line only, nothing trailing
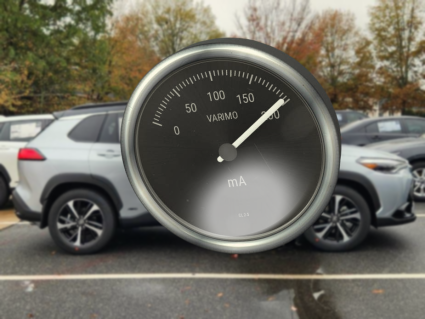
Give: 195,mA
